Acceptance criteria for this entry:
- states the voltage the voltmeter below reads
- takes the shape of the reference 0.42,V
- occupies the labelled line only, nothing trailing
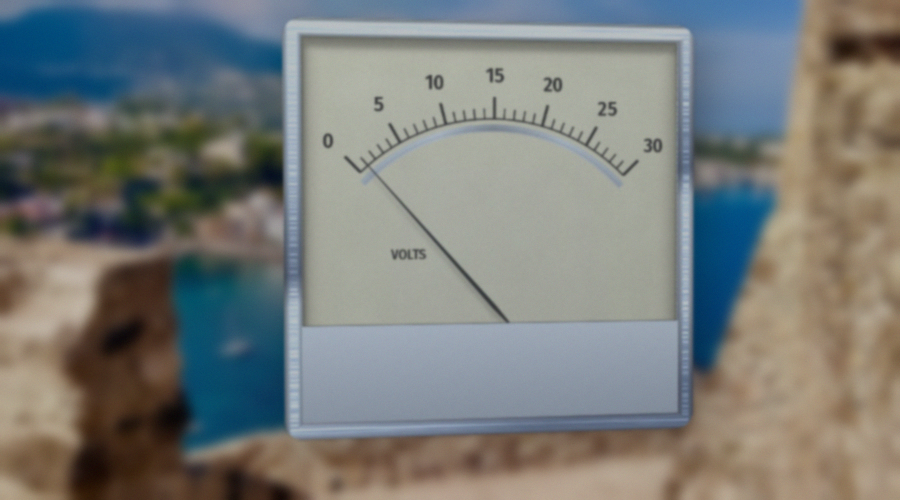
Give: 1,V
